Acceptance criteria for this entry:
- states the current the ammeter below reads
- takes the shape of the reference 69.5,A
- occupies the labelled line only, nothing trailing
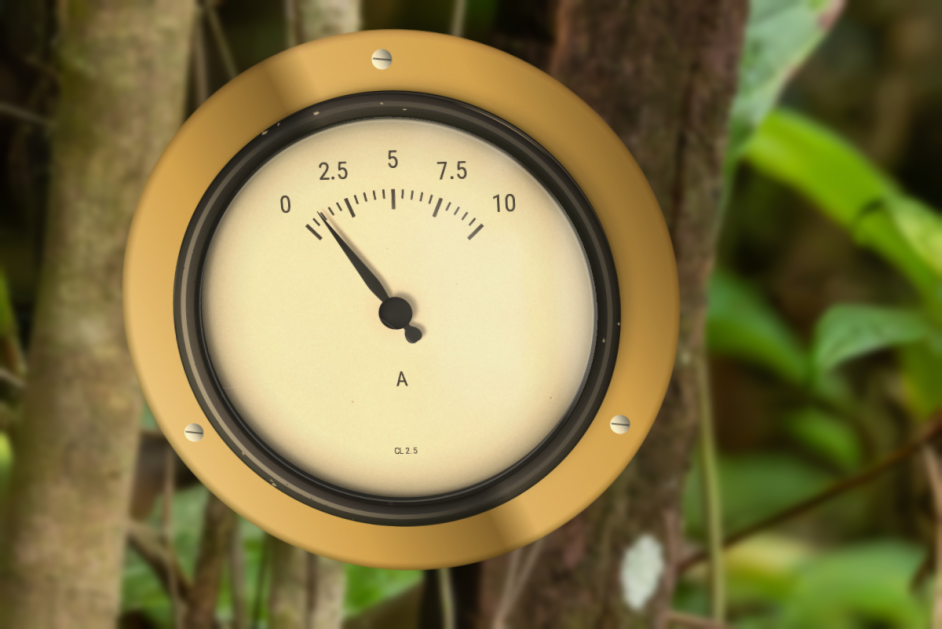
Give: 1,A
